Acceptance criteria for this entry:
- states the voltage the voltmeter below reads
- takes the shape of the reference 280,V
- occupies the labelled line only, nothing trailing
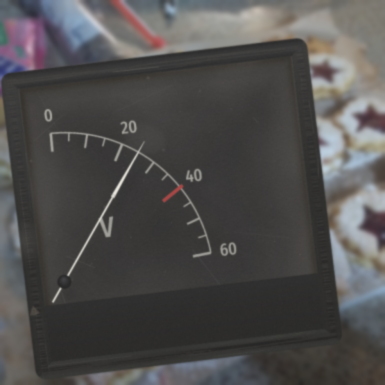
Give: 25,V
